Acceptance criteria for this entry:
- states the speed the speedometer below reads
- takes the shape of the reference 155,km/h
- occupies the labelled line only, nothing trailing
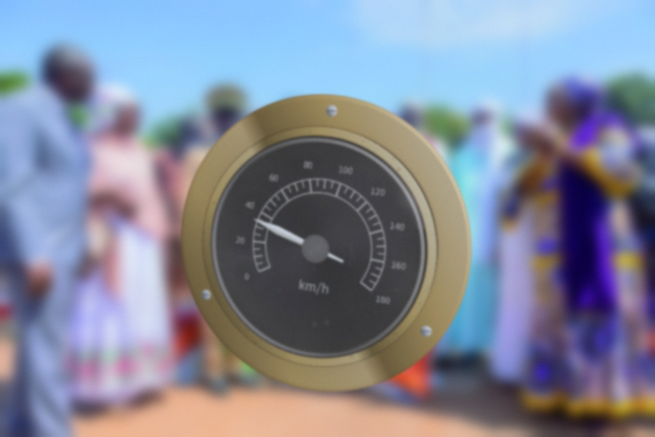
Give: 35,km/h
